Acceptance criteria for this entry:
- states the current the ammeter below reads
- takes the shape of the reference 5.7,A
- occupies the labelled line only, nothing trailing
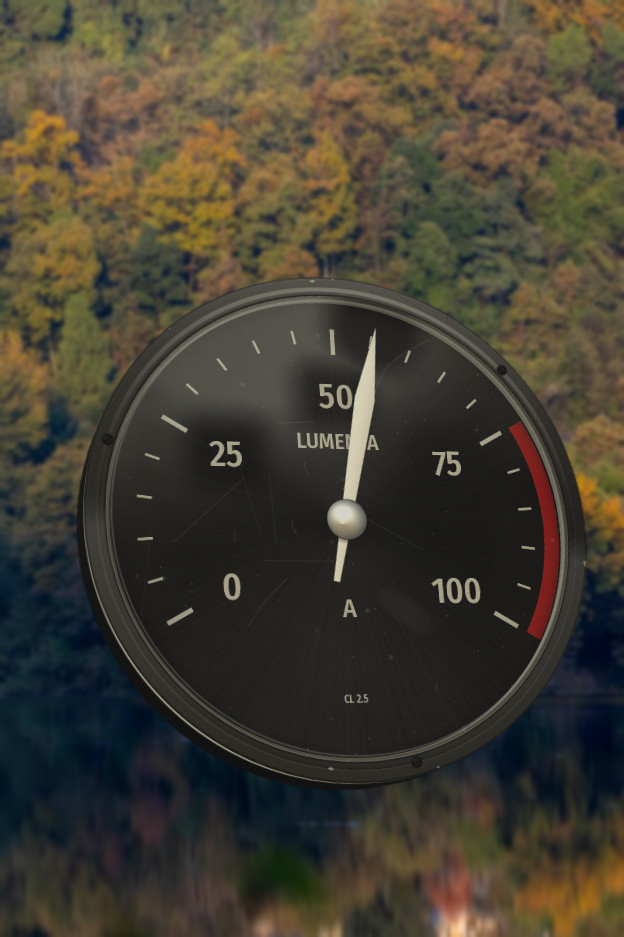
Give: 55,A
